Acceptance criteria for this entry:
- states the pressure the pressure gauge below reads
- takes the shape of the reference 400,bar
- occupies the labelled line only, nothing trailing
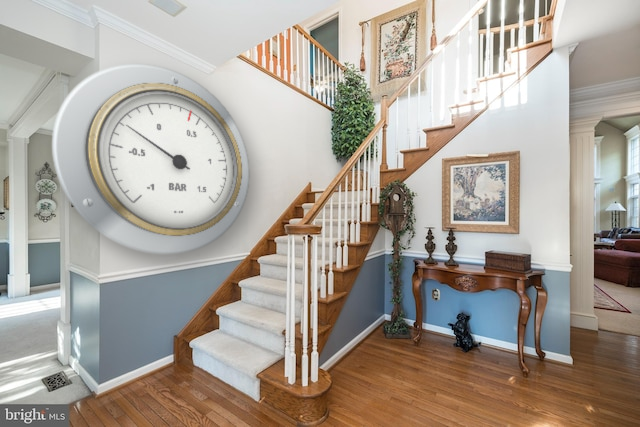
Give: -0.3,bar
